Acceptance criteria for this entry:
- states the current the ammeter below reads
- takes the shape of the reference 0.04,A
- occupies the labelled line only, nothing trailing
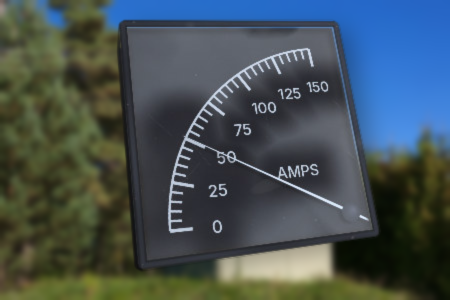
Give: 50,A
